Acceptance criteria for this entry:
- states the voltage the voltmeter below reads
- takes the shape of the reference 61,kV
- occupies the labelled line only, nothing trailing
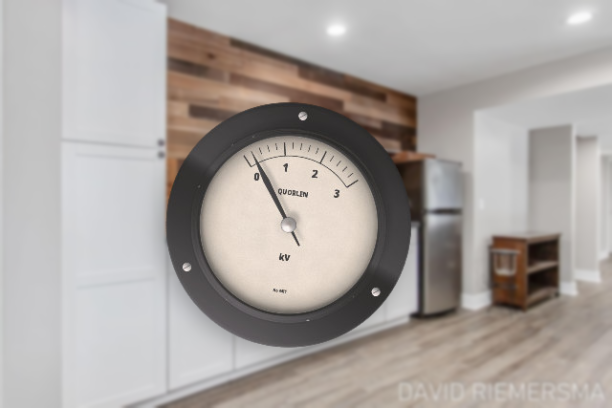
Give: 0.2,kV
